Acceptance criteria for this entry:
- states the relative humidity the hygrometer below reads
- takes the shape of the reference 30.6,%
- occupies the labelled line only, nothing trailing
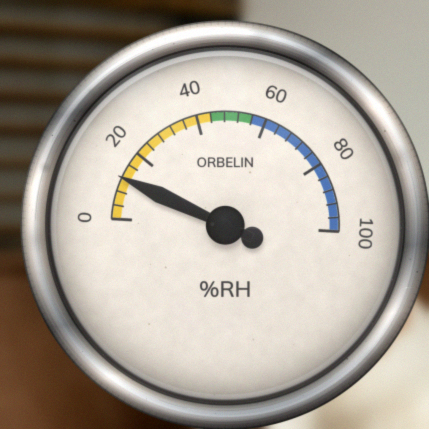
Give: 12,%
